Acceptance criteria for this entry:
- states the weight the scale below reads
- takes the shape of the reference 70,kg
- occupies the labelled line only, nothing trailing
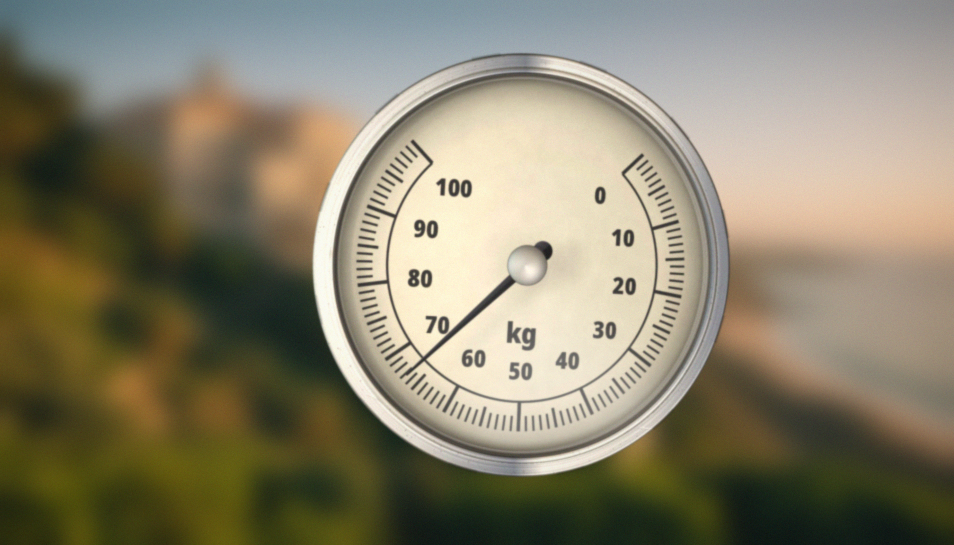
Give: 67,kg
